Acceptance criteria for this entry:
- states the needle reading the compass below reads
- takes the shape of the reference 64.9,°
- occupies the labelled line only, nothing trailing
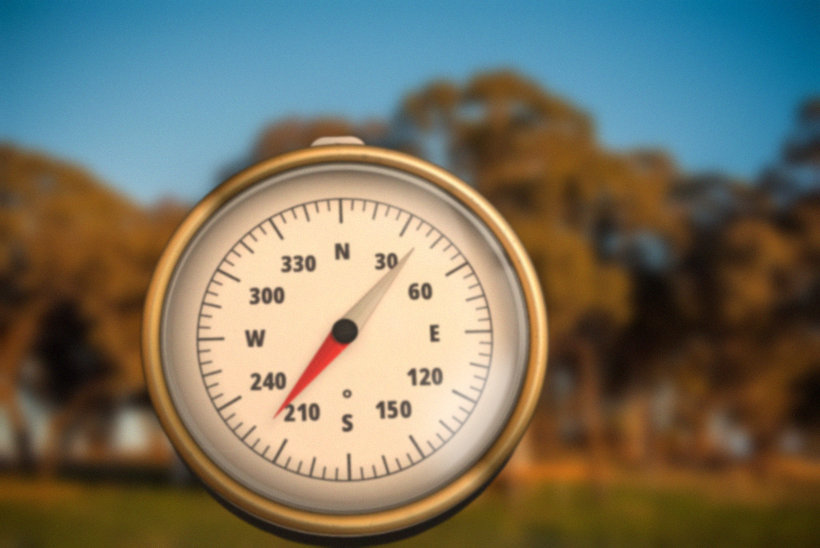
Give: 220,°
